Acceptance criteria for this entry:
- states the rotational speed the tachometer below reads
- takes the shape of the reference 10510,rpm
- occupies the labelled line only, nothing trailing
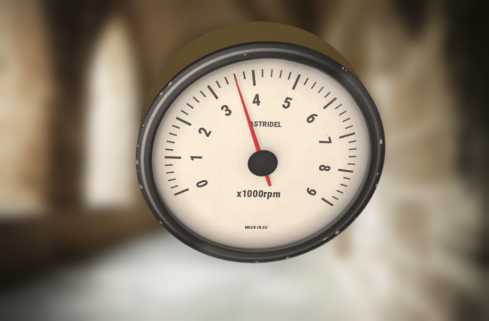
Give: 3600,rpm
